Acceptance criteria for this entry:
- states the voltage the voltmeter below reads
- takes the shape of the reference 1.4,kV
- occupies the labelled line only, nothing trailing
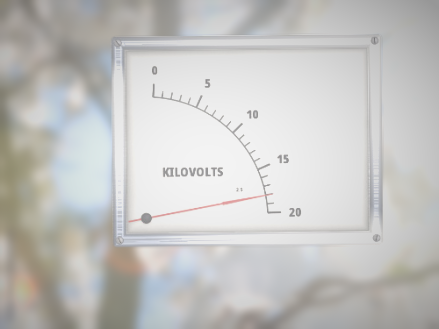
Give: 18,kV
